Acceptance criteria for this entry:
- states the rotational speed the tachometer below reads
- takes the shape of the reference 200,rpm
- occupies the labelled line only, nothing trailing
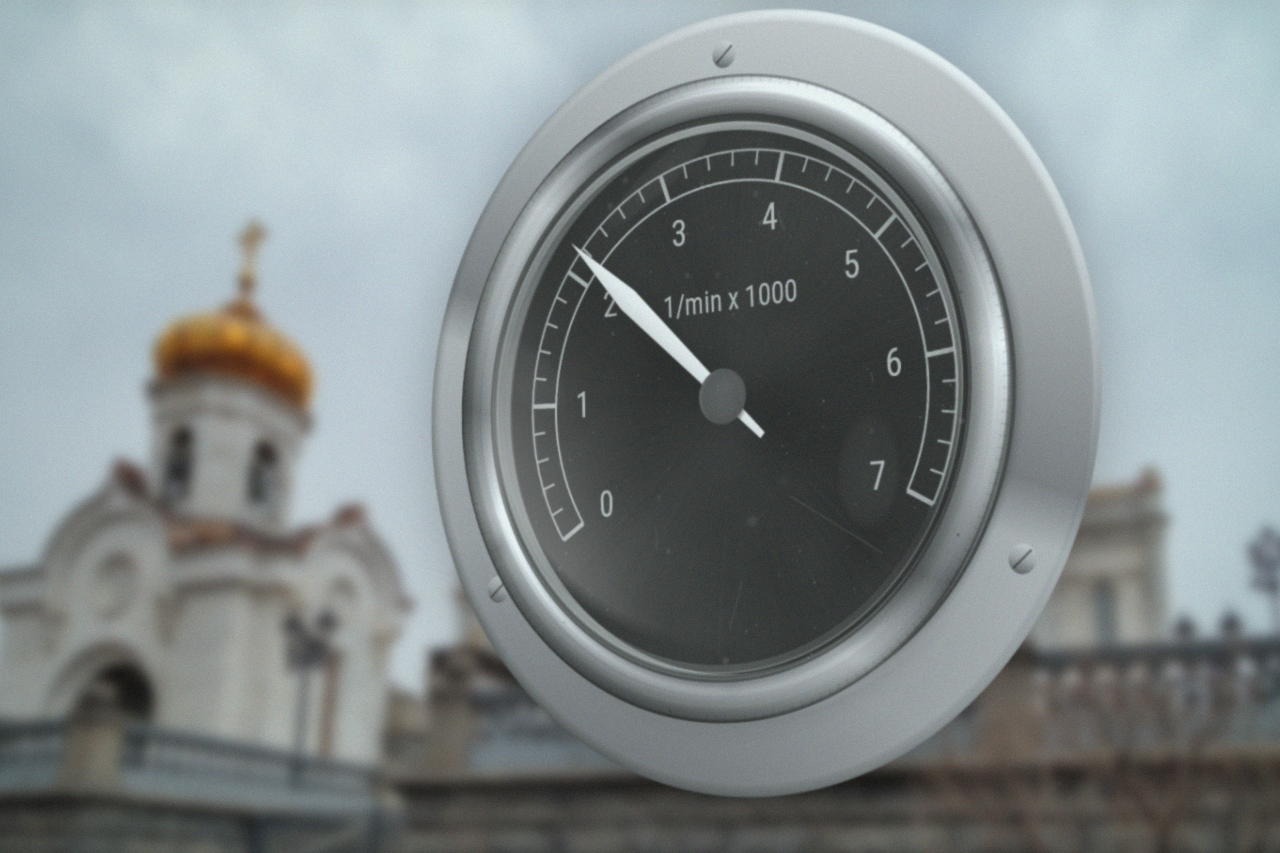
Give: 2200,rpm
